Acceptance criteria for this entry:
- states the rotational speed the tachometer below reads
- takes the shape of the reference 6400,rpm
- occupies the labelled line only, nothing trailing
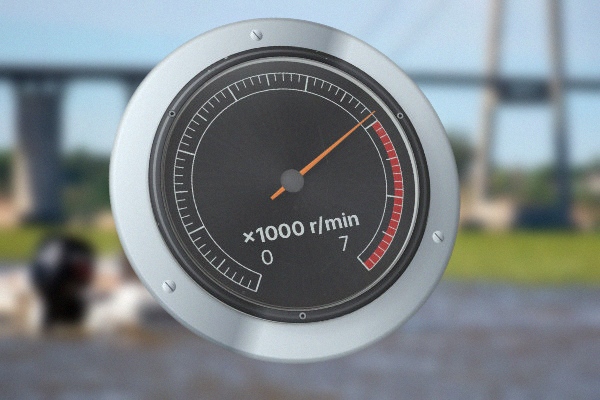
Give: 4900,rpm
